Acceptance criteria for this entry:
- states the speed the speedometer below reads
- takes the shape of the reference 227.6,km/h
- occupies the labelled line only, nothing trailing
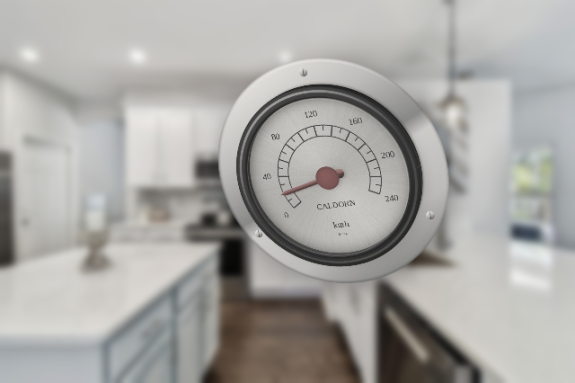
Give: 20,km/h
